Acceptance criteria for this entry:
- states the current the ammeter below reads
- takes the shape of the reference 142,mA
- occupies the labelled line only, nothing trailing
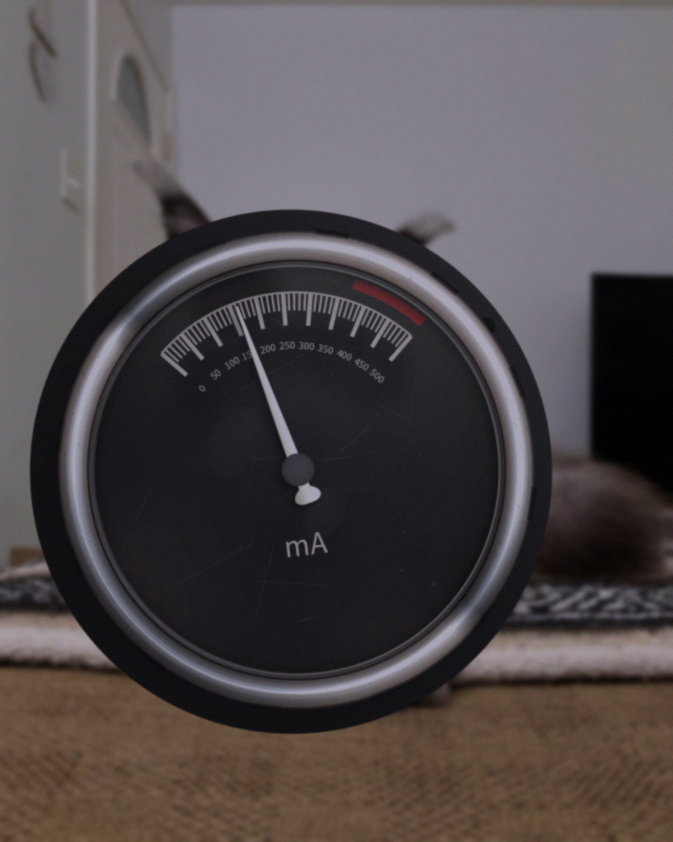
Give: 160,mA
